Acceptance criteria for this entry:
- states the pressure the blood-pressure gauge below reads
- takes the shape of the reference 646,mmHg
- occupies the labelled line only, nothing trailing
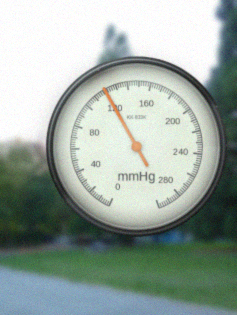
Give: 120,mmHg
